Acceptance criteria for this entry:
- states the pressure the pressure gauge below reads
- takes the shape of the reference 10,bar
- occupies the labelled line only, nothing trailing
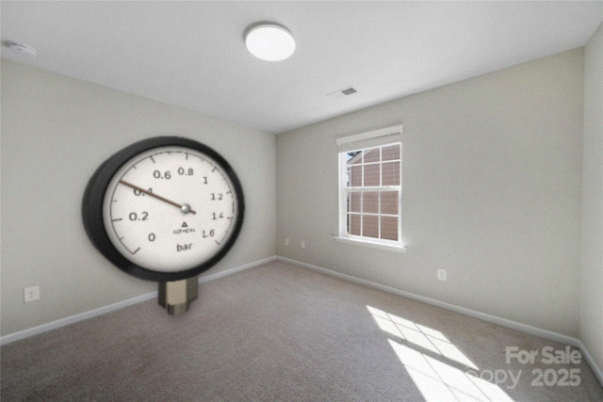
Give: 0.4,bar
